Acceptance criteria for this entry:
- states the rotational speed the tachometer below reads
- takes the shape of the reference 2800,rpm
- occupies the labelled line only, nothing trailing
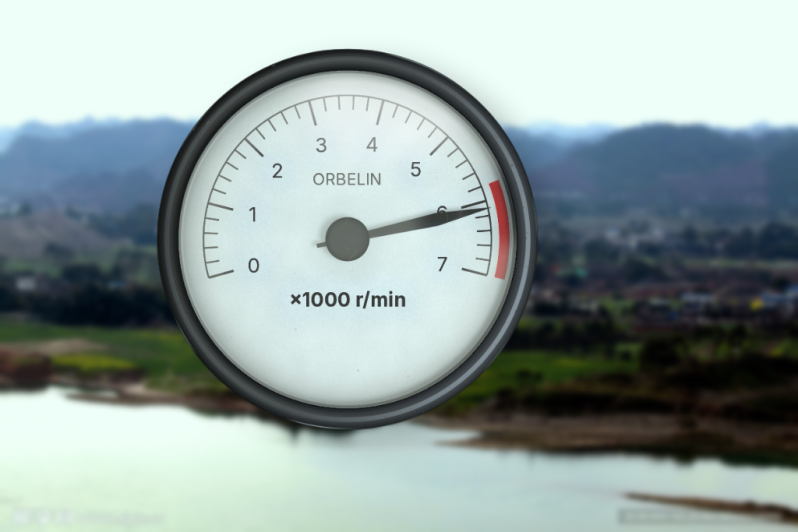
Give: 6100,rpm
